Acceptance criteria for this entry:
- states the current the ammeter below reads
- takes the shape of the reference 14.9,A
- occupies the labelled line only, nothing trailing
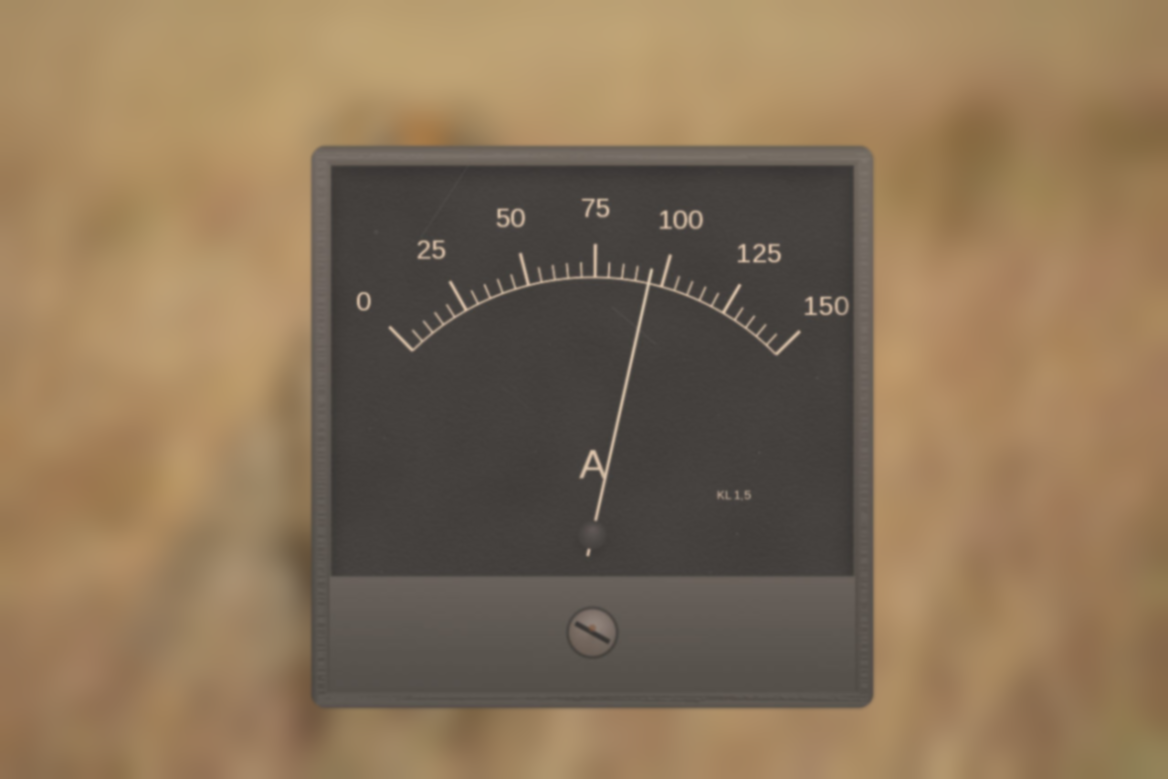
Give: 95,A
